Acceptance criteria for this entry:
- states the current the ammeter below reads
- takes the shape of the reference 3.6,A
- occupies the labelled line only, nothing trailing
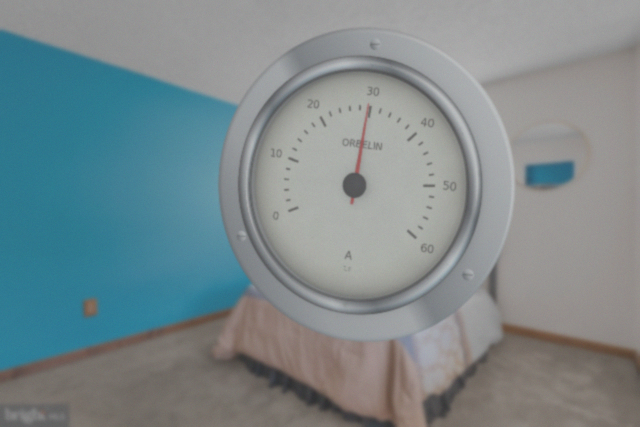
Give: 30,A
